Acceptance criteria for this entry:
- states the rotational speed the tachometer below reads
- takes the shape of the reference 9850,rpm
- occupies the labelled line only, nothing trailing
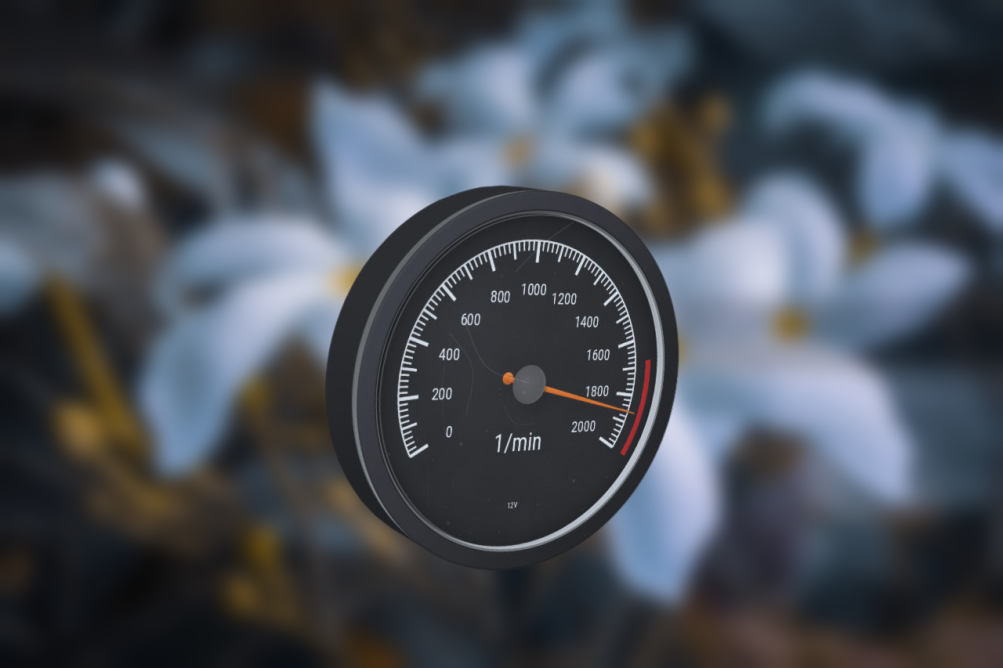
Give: 1860,rpm
